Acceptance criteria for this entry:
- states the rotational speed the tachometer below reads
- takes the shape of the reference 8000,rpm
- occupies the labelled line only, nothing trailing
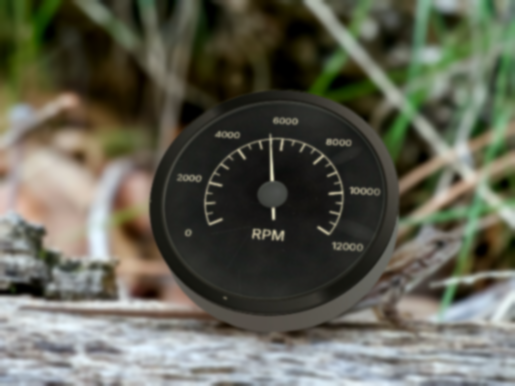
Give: 5500,rpm
